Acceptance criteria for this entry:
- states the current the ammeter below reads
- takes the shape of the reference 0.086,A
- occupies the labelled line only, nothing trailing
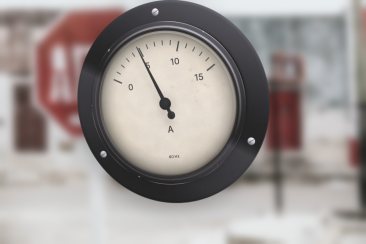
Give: 5,A
